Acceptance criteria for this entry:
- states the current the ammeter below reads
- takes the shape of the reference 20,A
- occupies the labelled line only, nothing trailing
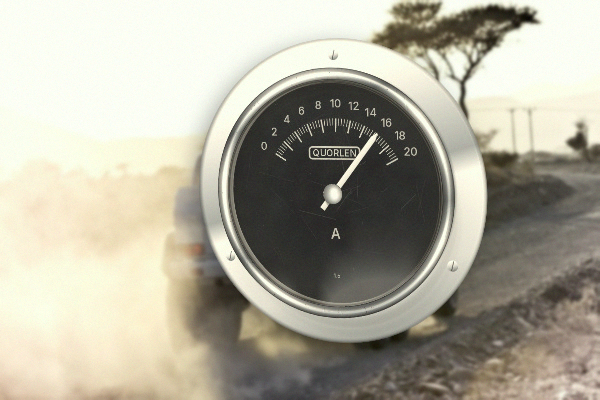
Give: 16,A
